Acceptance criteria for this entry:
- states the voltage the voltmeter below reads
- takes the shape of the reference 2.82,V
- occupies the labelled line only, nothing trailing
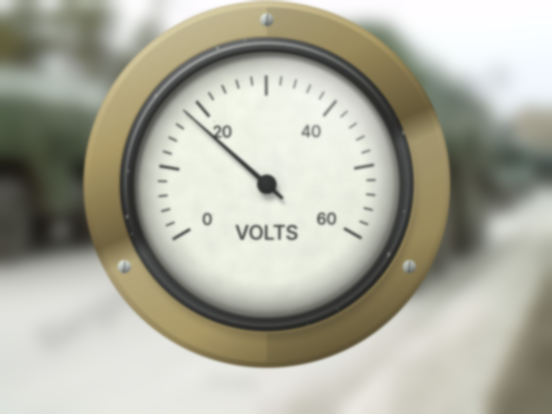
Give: 18,V
